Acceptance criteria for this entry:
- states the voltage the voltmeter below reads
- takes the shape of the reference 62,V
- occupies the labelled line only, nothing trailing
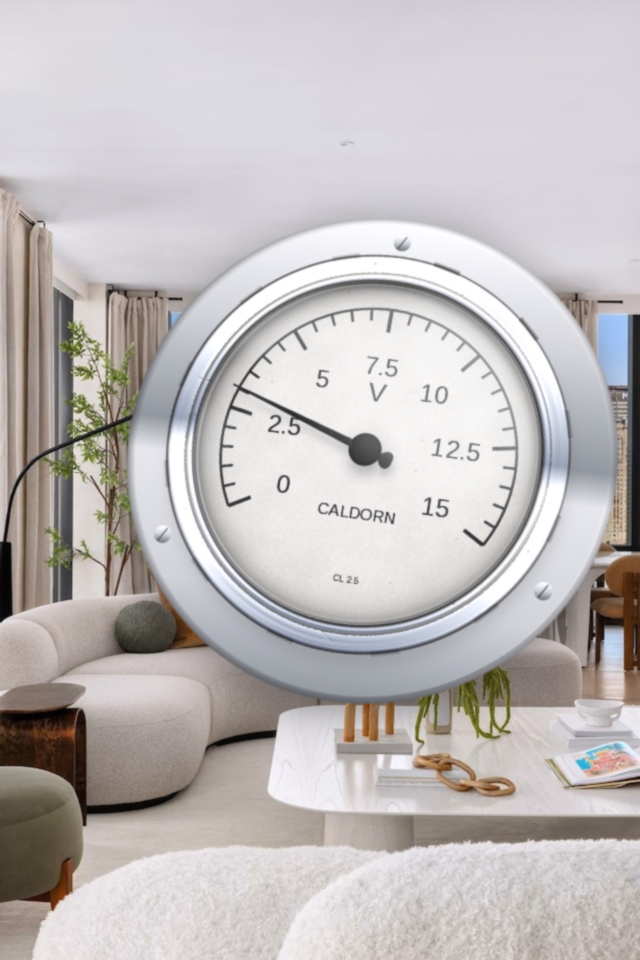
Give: 3,V
